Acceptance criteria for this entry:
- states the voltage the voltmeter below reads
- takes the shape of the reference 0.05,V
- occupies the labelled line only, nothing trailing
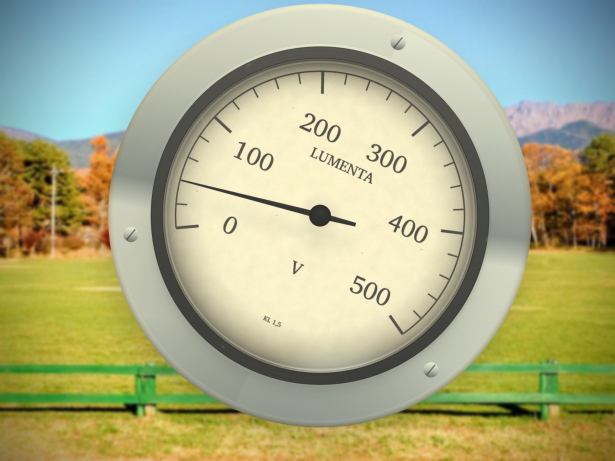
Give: 40,V
